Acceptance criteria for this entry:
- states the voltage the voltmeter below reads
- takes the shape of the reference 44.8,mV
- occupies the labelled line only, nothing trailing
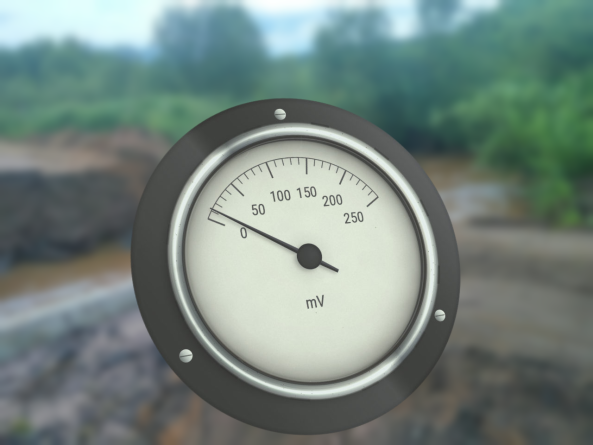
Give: 10,mV
